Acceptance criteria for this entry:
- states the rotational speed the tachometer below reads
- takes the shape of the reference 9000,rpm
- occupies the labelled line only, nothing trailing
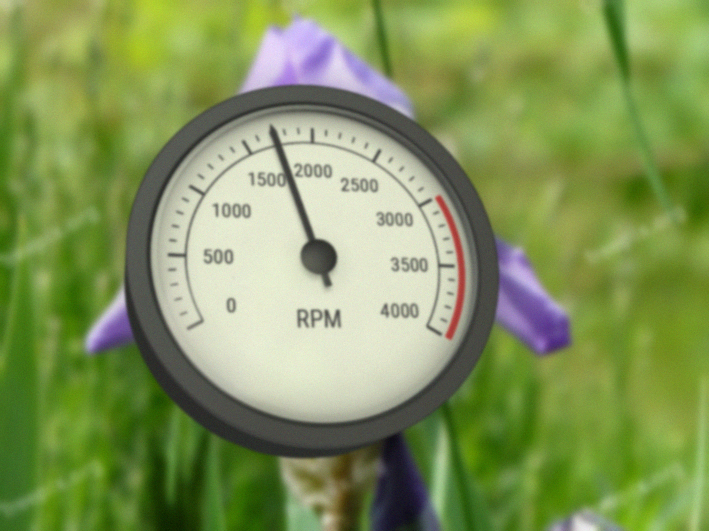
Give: 1700,rpm
